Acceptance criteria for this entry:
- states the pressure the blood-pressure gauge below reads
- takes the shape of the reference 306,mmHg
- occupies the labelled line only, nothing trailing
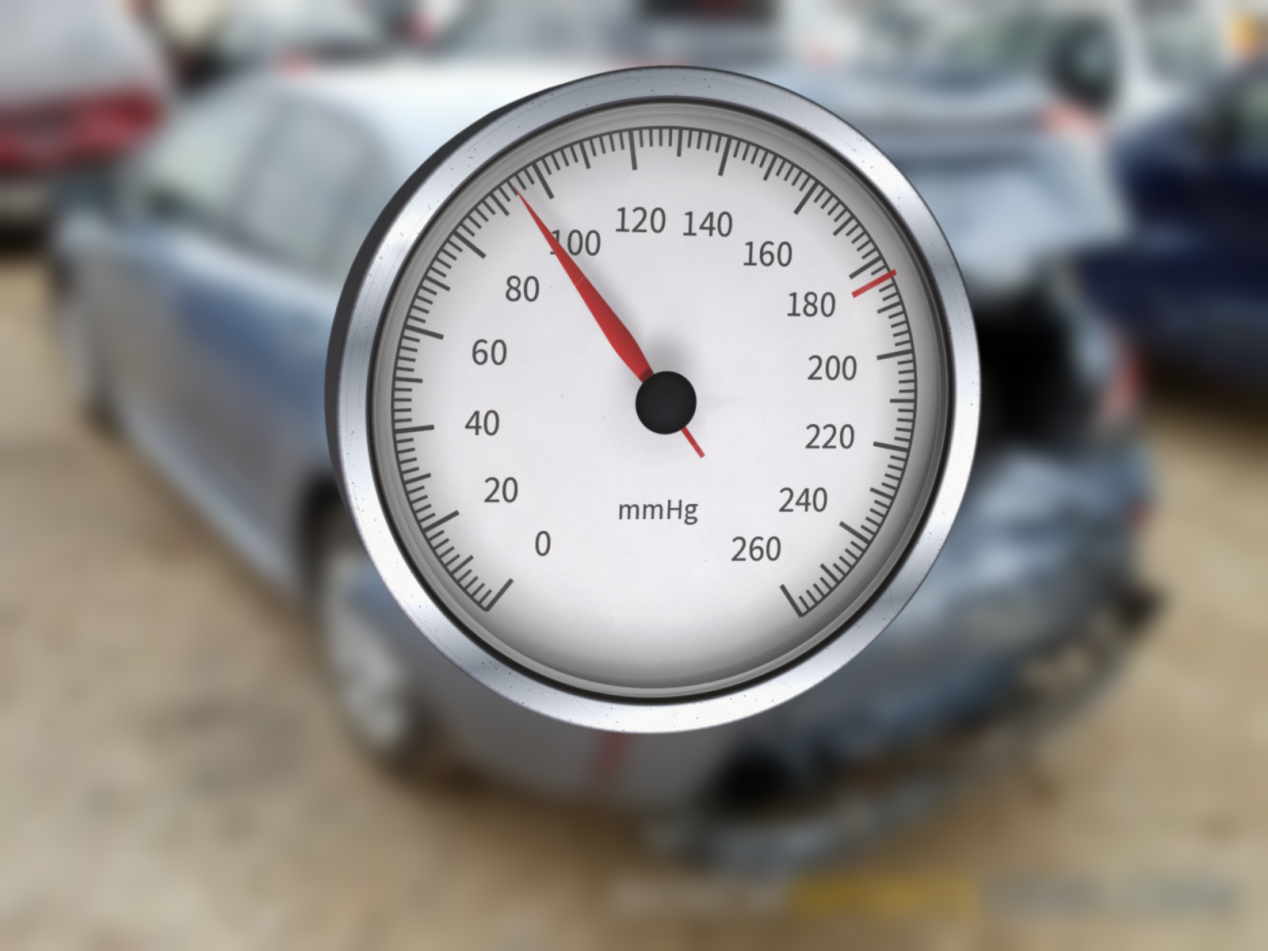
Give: 94,mmHg
